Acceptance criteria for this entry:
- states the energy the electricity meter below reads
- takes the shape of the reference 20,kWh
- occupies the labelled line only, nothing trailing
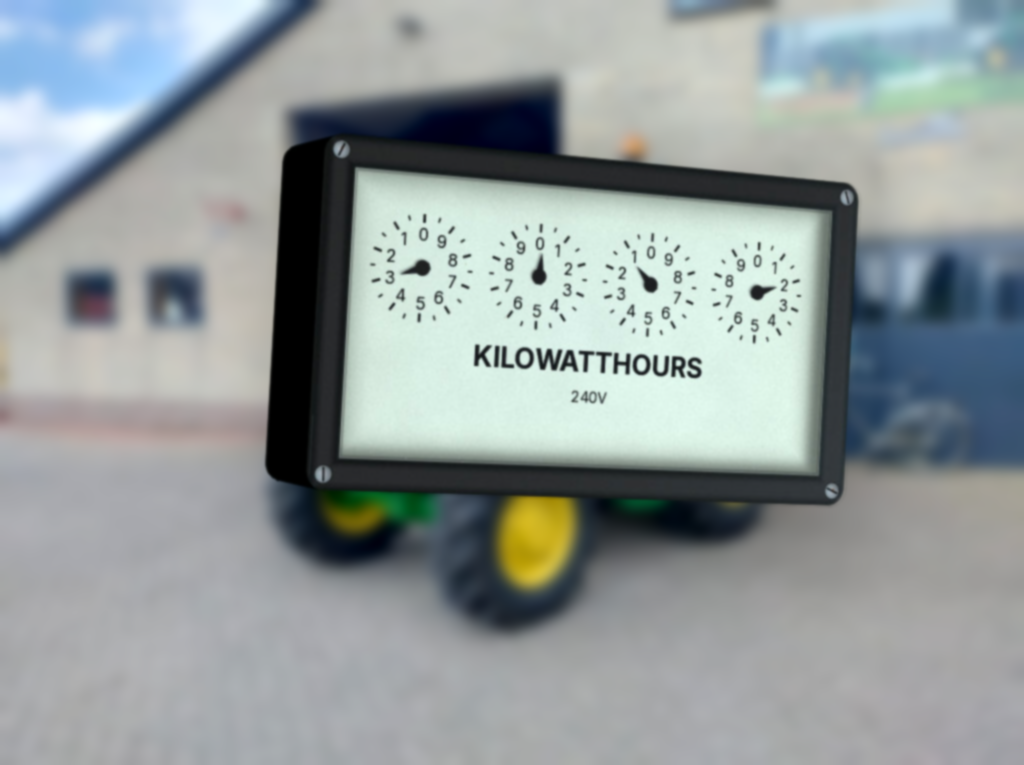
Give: 3012,kWh
